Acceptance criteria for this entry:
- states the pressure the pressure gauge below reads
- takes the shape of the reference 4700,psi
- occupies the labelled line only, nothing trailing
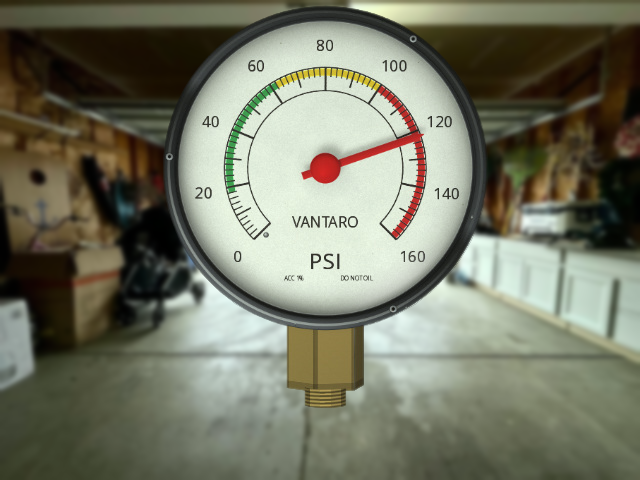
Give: 122,psi
